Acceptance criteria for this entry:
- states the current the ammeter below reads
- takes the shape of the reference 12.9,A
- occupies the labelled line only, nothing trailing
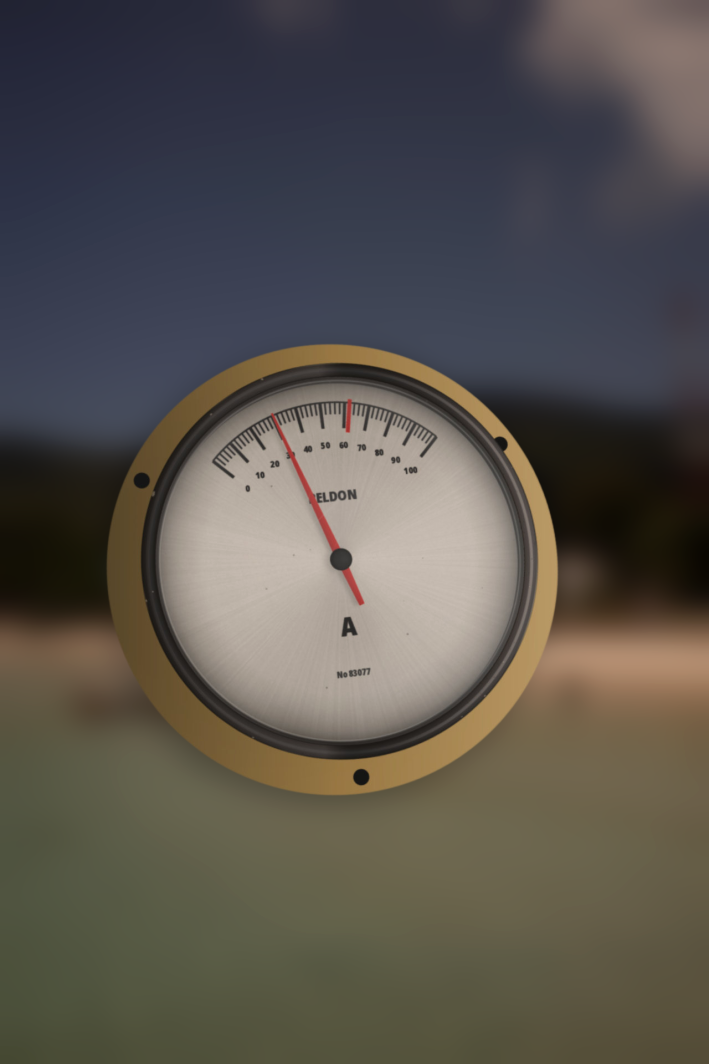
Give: 30,A
